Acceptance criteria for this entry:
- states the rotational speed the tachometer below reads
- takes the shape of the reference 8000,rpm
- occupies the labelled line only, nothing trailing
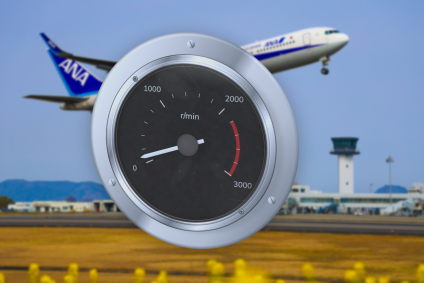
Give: 100,rpm
